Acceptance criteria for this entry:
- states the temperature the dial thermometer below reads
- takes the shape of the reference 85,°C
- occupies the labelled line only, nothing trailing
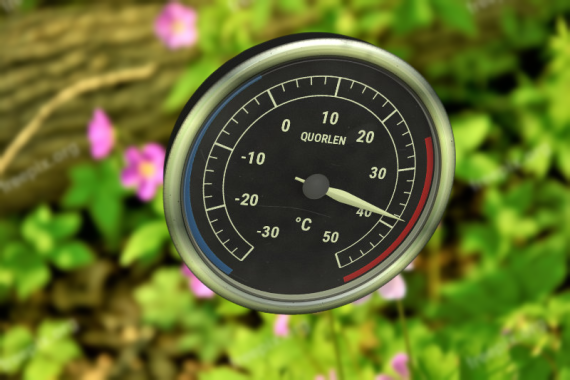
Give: 38,°C
